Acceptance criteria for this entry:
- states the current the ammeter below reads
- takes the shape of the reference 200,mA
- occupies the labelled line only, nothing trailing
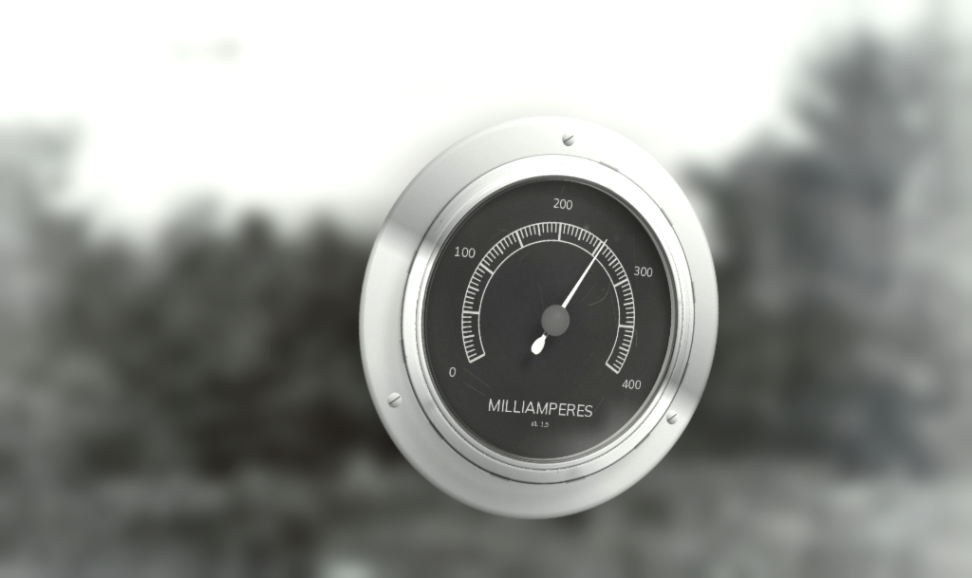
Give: 250,mA
